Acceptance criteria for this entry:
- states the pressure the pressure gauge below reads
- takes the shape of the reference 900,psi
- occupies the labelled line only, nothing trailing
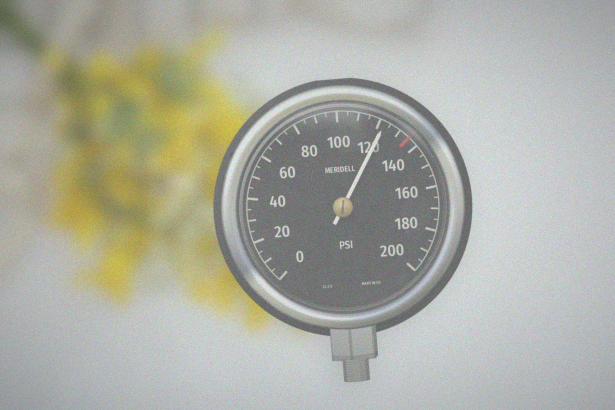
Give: 122.5,psi
